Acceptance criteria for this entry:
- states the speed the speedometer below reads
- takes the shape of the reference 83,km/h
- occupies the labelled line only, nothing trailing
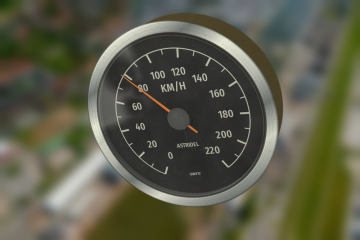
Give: 80,km/h
